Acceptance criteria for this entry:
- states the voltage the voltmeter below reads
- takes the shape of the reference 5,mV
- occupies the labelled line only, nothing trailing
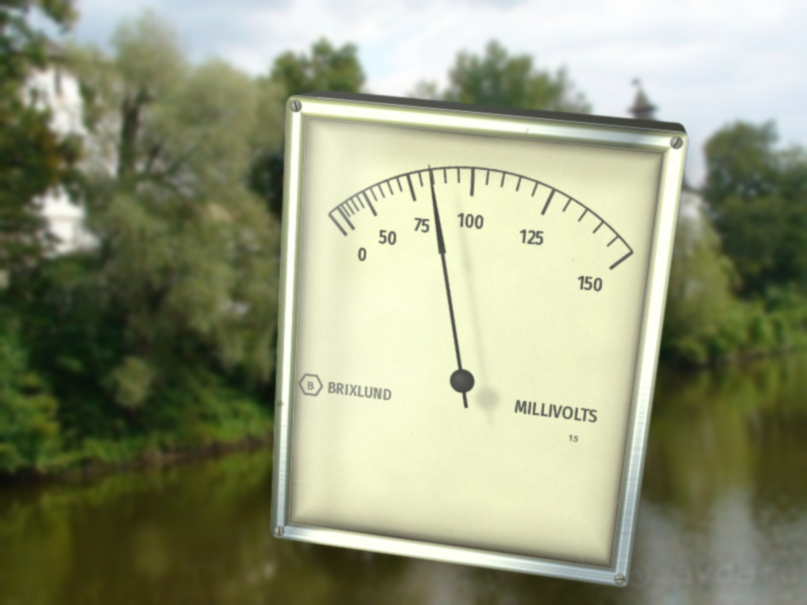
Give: 85,mV
